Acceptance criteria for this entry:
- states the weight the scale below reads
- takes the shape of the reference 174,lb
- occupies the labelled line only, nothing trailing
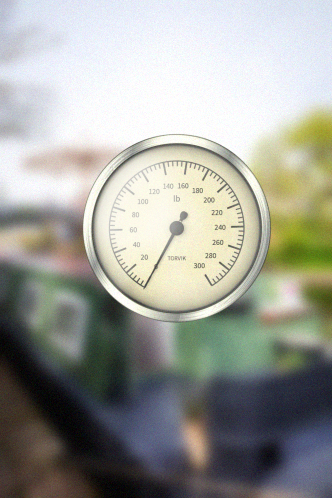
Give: 0,lb
